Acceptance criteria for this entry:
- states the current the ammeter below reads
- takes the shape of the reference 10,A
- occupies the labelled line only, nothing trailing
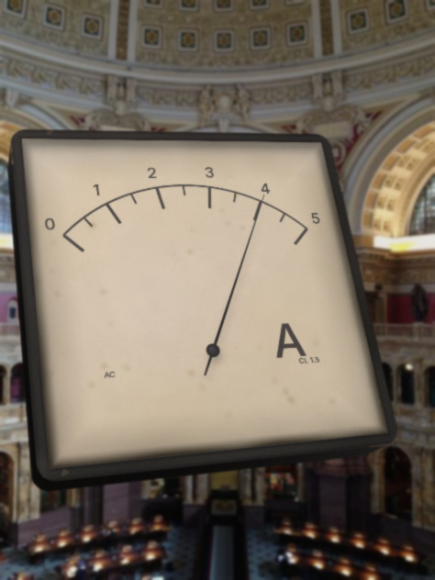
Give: 4,A
